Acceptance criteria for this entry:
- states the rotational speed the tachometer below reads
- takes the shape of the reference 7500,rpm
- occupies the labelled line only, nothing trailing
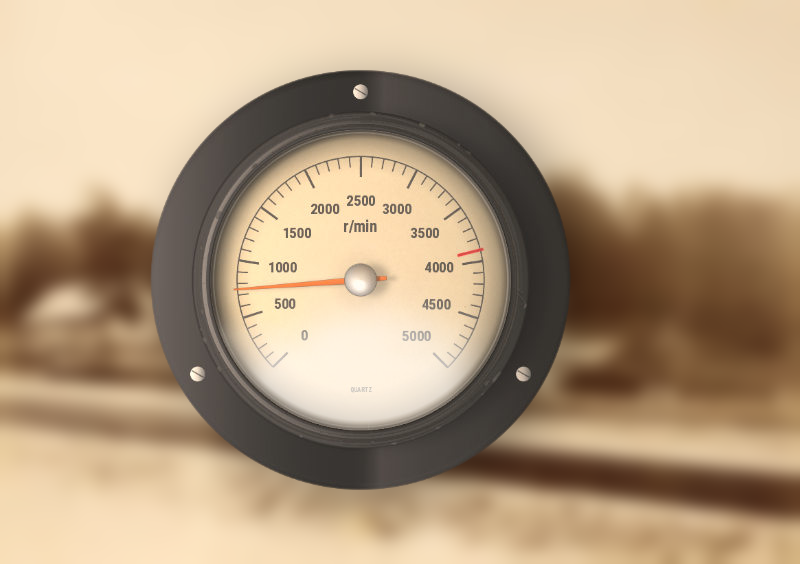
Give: 750,rpm
